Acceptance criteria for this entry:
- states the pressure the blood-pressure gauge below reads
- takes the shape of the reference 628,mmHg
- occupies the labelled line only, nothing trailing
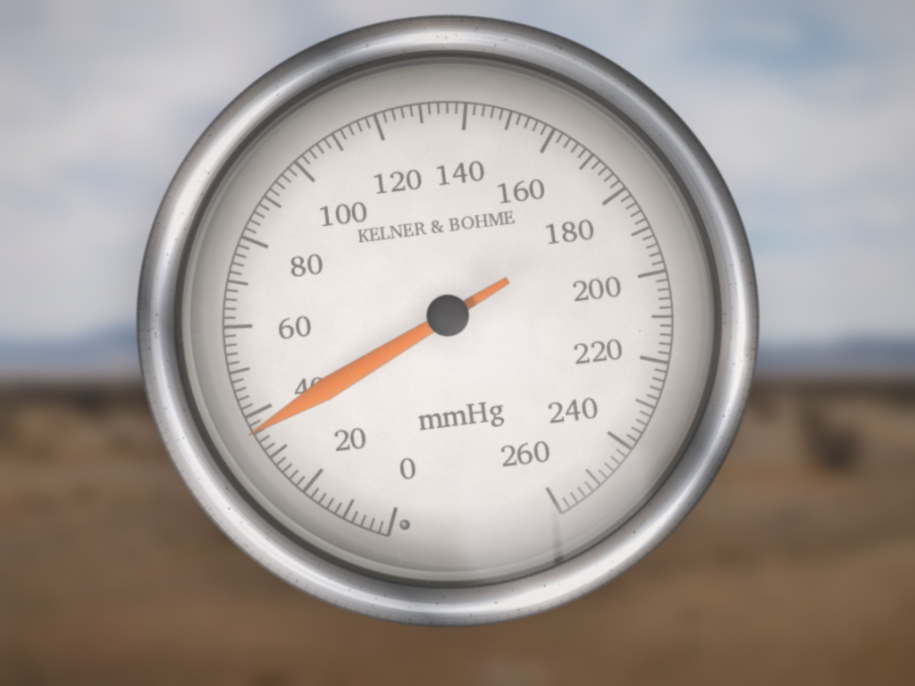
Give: 36,mmHg
